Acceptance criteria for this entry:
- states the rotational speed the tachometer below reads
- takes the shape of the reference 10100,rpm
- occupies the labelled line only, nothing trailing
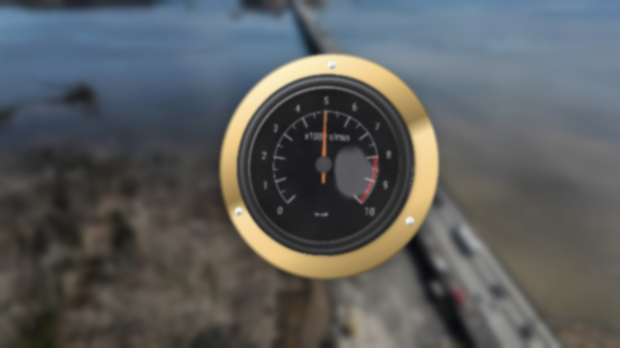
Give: 5000,rpm
